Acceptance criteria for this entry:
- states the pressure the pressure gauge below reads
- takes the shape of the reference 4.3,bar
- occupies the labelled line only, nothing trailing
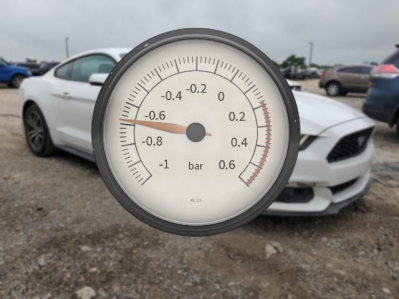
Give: -0.68,bar
